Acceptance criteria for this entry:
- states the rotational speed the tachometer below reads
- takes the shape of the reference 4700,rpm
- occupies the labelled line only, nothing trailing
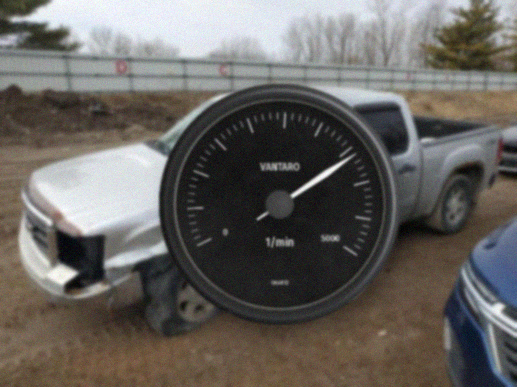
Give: 3600,rpm
